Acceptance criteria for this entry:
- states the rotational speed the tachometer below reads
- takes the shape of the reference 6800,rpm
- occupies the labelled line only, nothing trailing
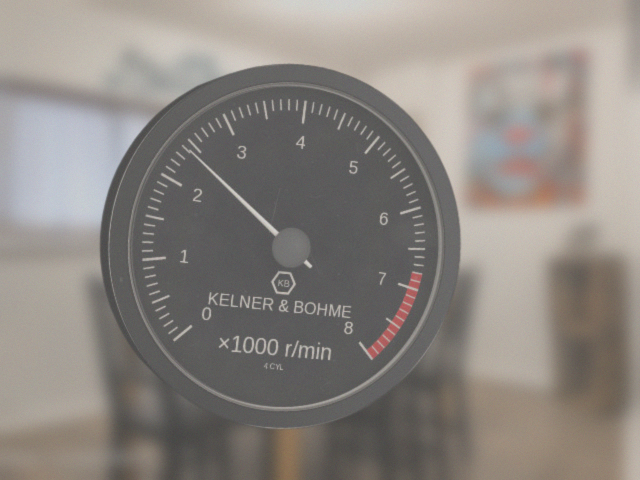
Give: 2400,rpm
